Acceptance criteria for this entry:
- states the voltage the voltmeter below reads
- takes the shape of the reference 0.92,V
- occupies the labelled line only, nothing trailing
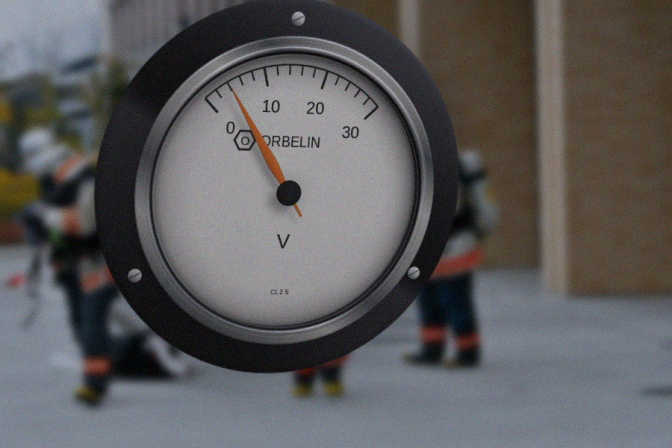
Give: 4,V
